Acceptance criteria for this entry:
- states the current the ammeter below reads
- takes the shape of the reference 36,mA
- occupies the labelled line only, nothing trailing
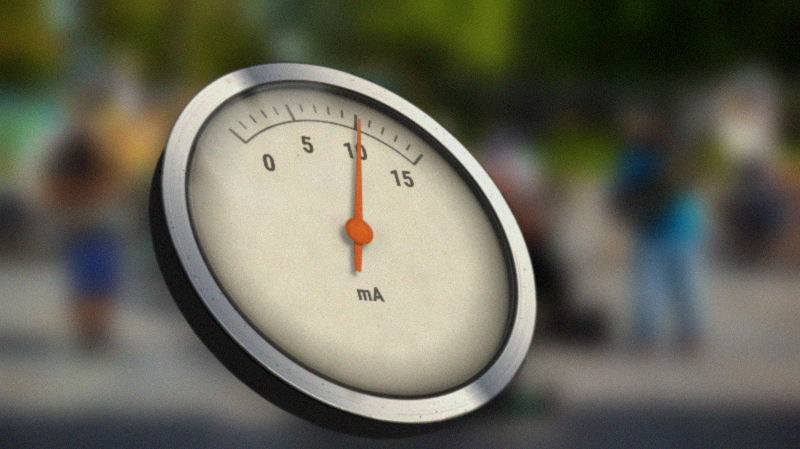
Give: 10,mA
